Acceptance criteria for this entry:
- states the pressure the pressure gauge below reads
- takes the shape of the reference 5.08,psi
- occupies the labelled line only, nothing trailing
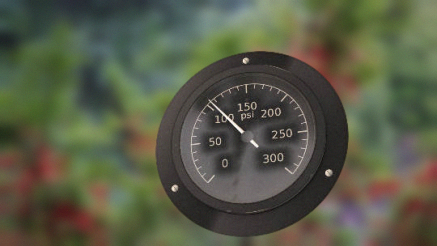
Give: 105,psi
